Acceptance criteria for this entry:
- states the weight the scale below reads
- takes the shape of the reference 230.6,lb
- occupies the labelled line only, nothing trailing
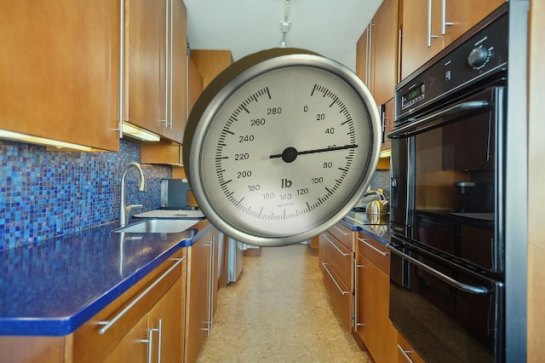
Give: 60,lb
